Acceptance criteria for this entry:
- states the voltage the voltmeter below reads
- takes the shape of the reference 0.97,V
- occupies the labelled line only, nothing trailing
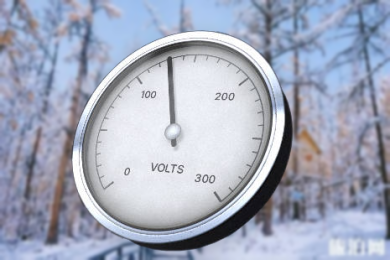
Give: 130,V
